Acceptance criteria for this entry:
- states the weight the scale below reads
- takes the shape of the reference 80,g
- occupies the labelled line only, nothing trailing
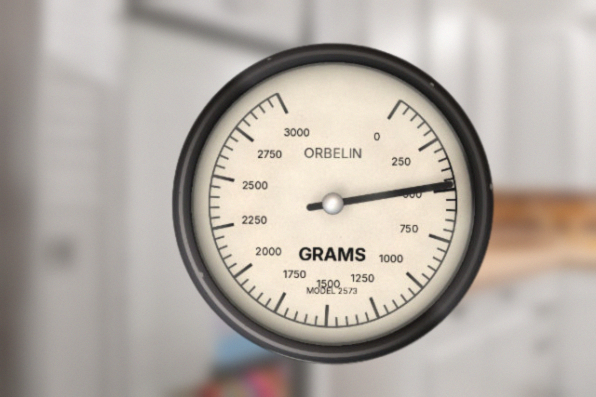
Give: 475,g
